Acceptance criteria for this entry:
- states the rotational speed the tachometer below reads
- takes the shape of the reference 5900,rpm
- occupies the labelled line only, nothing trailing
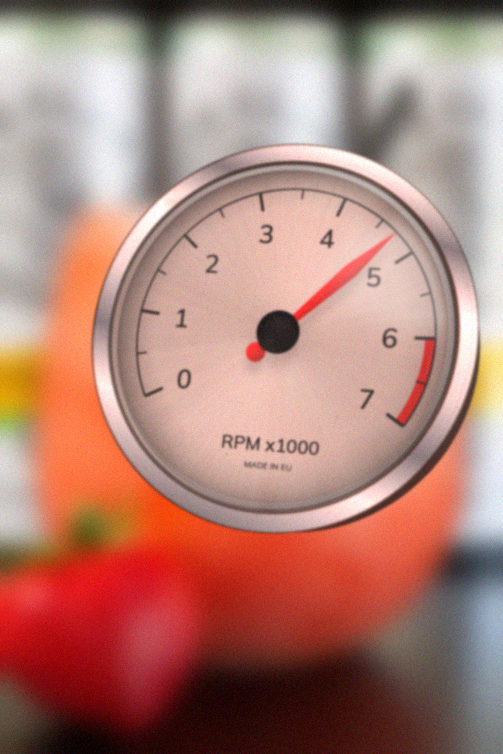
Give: 4750,rpm
